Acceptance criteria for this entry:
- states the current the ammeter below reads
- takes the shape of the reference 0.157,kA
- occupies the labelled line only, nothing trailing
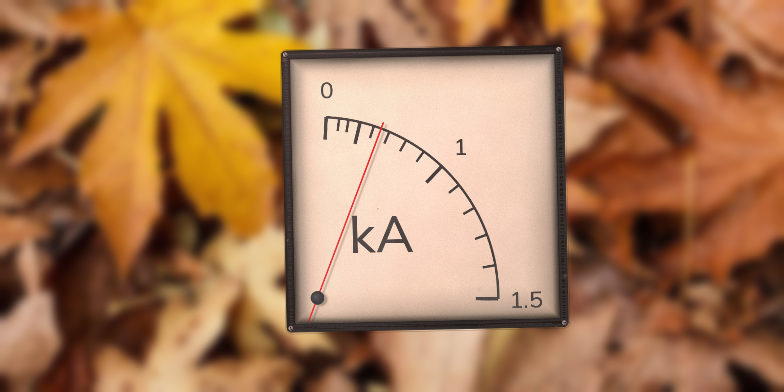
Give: 0.65,kA
